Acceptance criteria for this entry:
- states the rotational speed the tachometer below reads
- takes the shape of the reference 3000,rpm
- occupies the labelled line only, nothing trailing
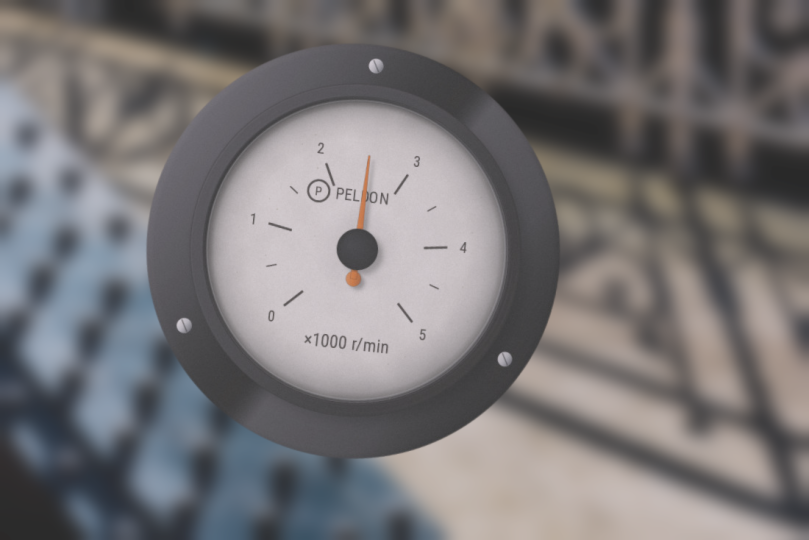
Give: 2500,rpm
